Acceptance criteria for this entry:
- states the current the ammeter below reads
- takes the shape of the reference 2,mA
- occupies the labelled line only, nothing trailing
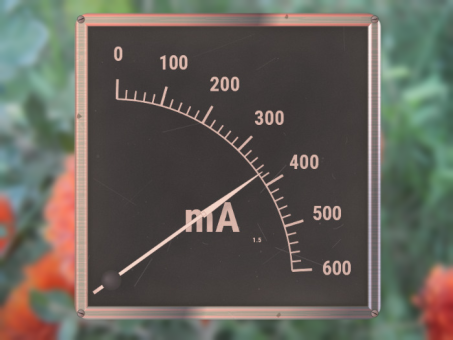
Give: 370,mA
